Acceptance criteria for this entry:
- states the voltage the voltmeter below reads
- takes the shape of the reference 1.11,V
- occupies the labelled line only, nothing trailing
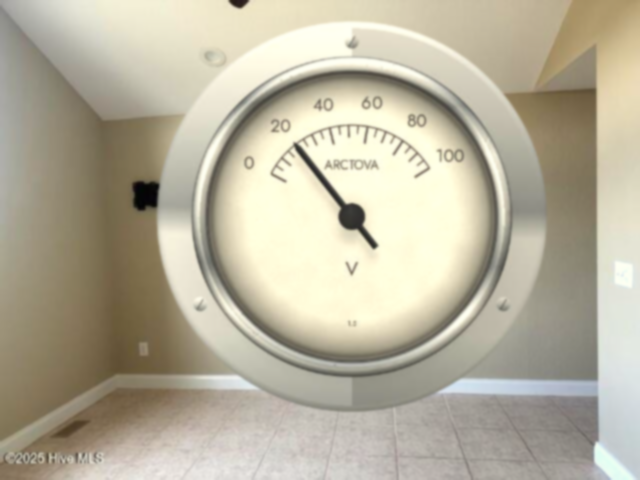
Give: 20,V
